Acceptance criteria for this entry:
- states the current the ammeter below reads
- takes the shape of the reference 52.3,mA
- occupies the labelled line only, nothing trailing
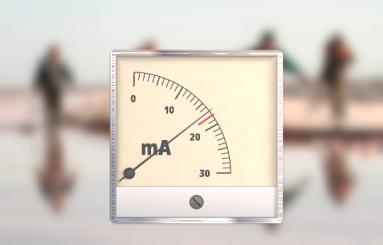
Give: 17,mA
